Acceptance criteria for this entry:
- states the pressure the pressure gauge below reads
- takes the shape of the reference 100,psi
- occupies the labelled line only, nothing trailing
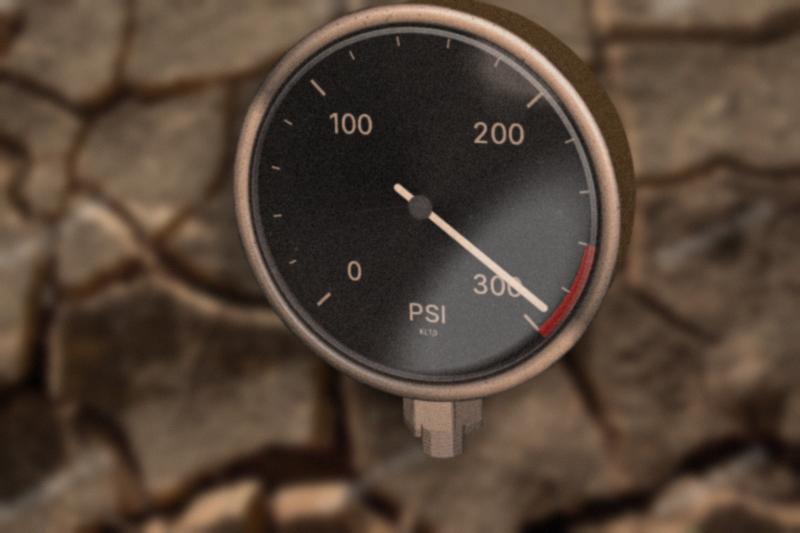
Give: 290,psi
